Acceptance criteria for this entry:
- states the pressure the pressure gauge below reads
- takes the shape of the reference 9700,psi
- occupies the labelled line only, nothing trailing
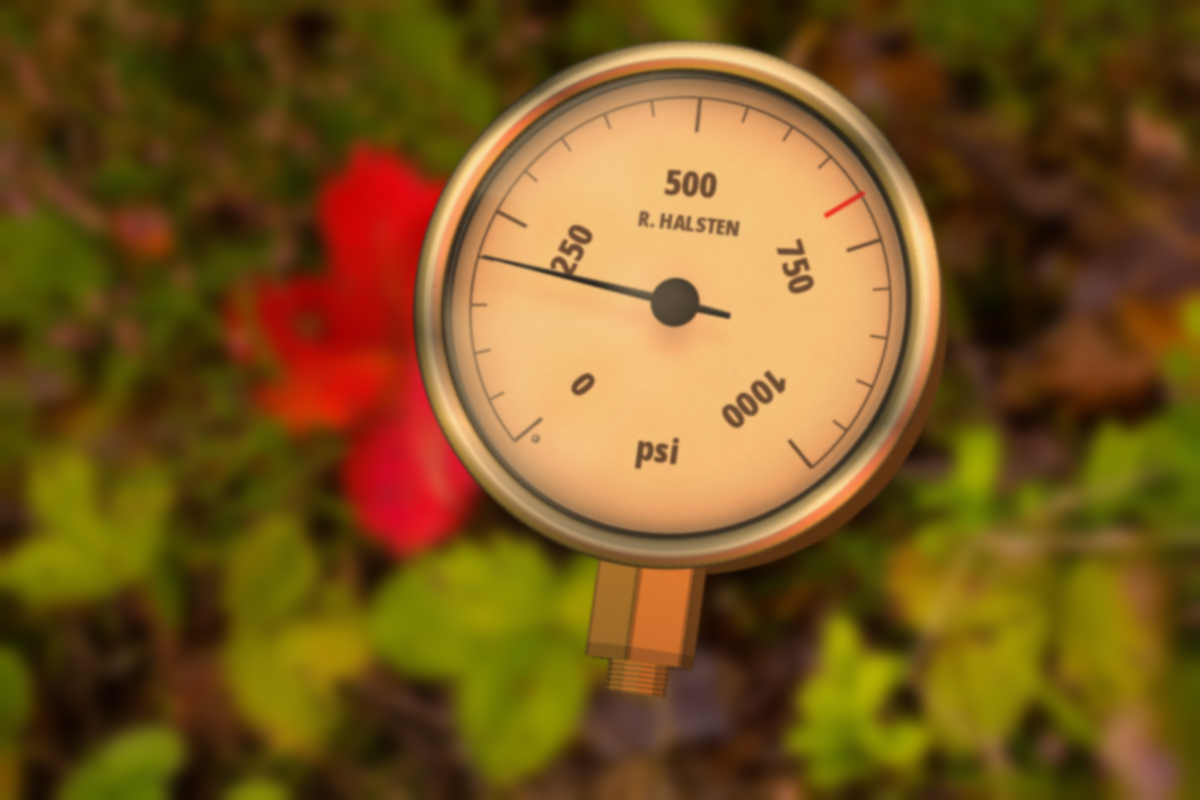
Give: 200,psi
